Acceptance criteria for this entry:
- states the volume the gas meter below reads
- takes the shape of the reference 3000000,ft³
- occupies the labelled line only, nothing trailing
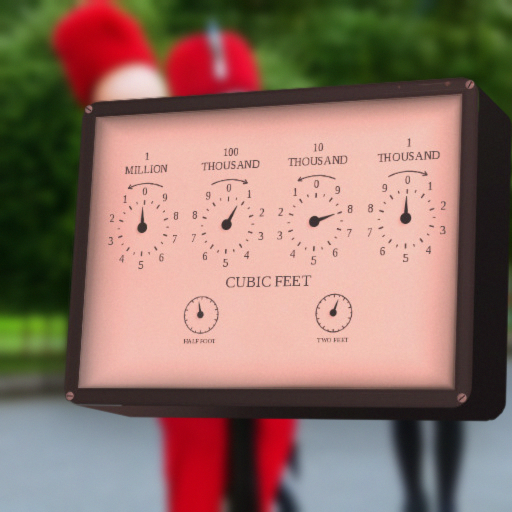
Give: 8000,ft³
